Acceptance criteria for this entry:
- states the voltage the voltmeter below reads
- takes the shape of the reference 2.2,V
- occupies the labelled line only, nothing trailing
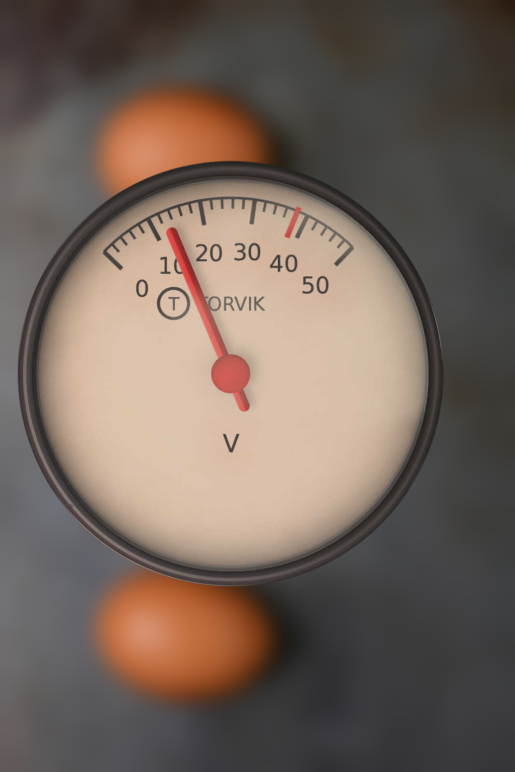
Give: 13,V
